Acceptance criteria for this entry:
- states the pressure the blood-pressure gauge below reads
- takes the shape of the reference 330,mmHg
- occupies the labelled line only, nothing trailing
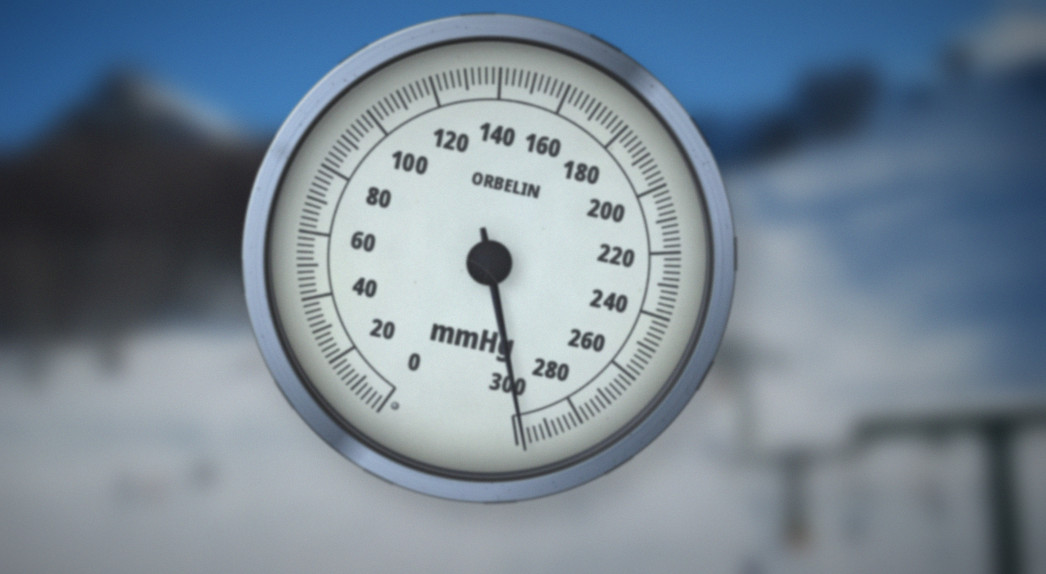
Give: 298,mmHg
